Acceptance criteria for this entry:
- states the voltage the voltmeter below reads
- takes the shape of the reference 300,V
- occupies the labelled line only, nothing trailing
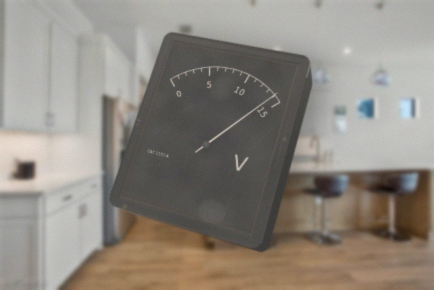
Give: 14,V
